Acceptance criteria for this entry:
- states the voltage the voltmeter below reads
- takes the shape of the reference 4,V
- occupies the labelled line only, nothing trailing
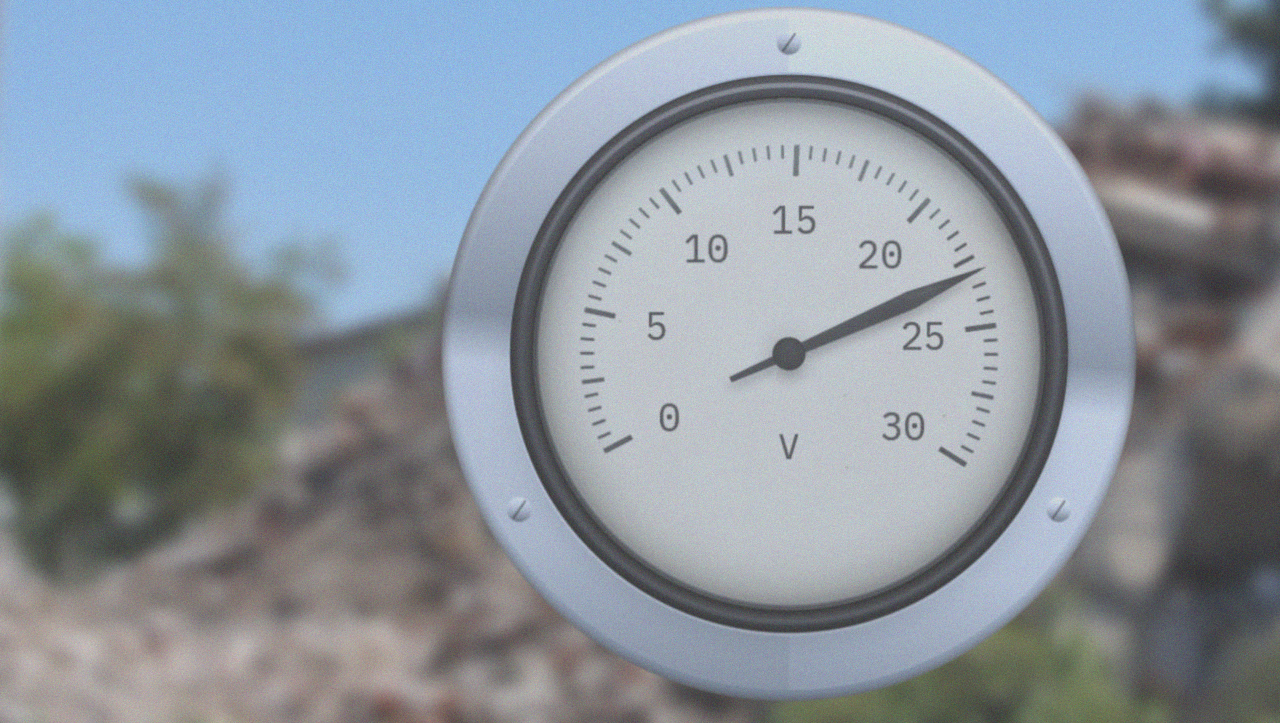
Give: 23,V
